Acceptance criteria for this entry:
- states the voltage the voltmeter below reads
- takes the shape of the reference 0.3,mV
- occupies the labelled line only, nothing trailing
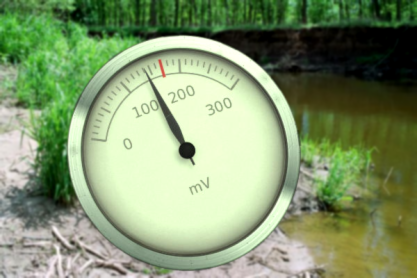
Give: 140,mV
